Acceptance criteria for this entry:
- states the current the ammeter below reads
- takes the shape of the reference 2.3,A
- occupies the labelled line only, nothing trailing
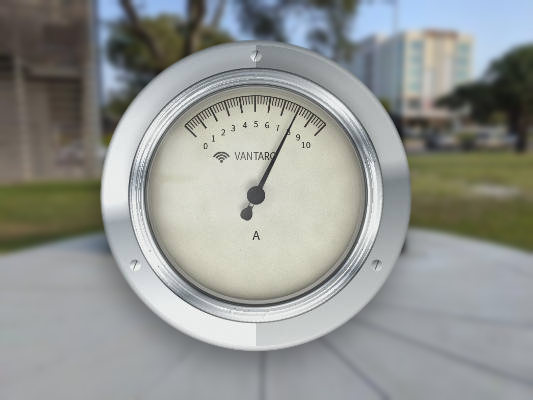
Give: 8,A
